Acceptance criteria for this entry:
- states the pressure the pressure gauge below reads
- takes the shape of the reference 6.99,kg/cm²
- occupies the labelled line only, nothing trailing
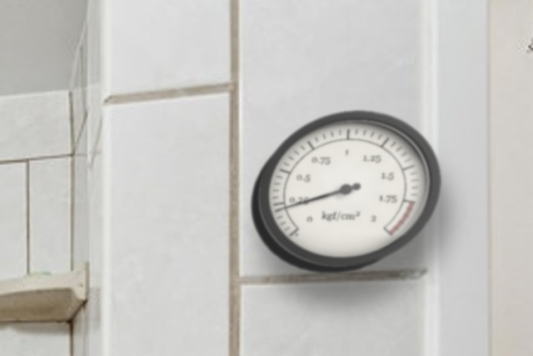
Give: 0.2,kg/cm²
